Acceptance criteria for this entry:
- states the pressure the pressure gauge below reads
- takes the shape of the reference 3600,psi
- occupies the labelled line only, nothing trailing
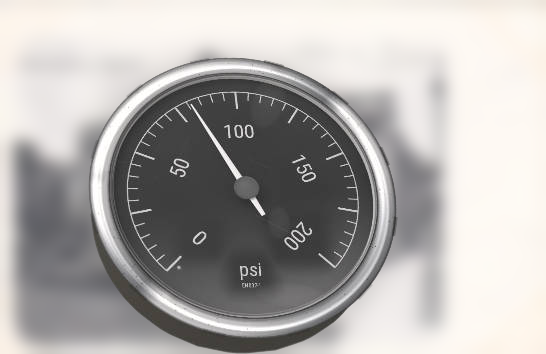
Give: 80,psi
